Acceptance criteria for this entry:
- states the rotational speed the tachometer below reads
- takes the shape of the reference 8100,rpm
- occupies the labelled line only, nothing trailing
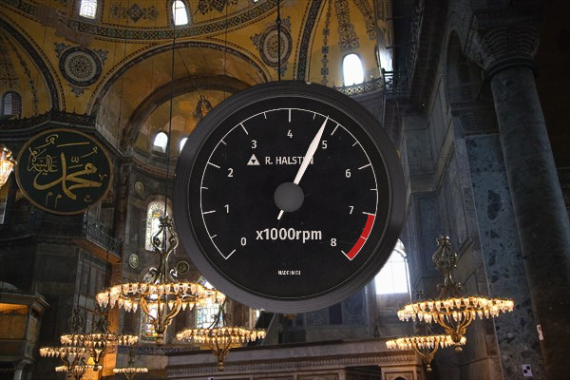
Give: 4750,rpm
